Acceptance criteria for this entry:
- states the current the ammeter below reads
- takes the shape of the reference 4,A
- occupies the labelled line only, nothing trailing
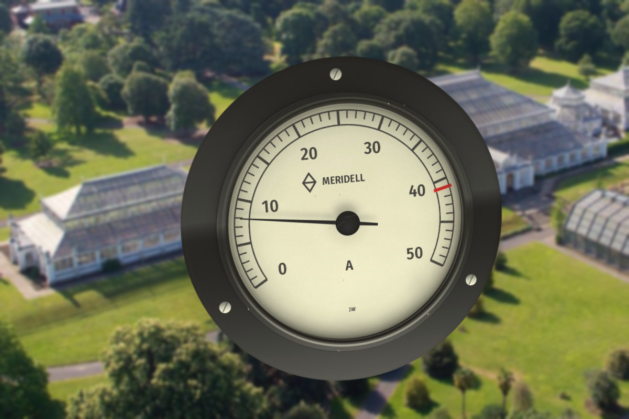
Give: 8,A
